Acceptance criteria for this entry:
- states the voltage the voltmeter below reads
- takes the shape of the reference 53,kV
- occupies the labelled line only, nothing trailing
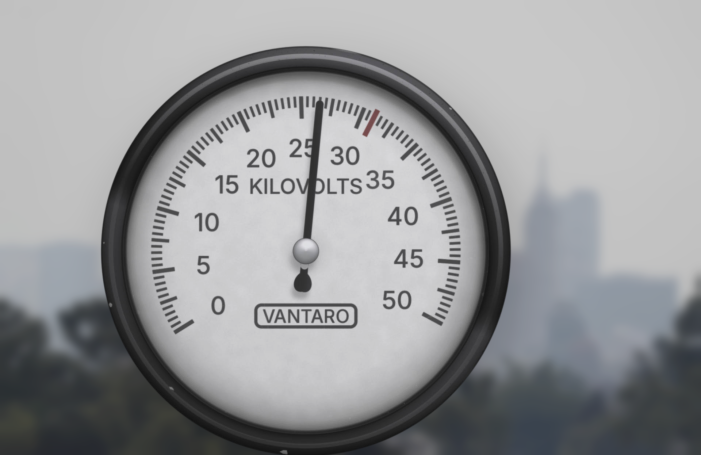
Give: 26.5,kV
